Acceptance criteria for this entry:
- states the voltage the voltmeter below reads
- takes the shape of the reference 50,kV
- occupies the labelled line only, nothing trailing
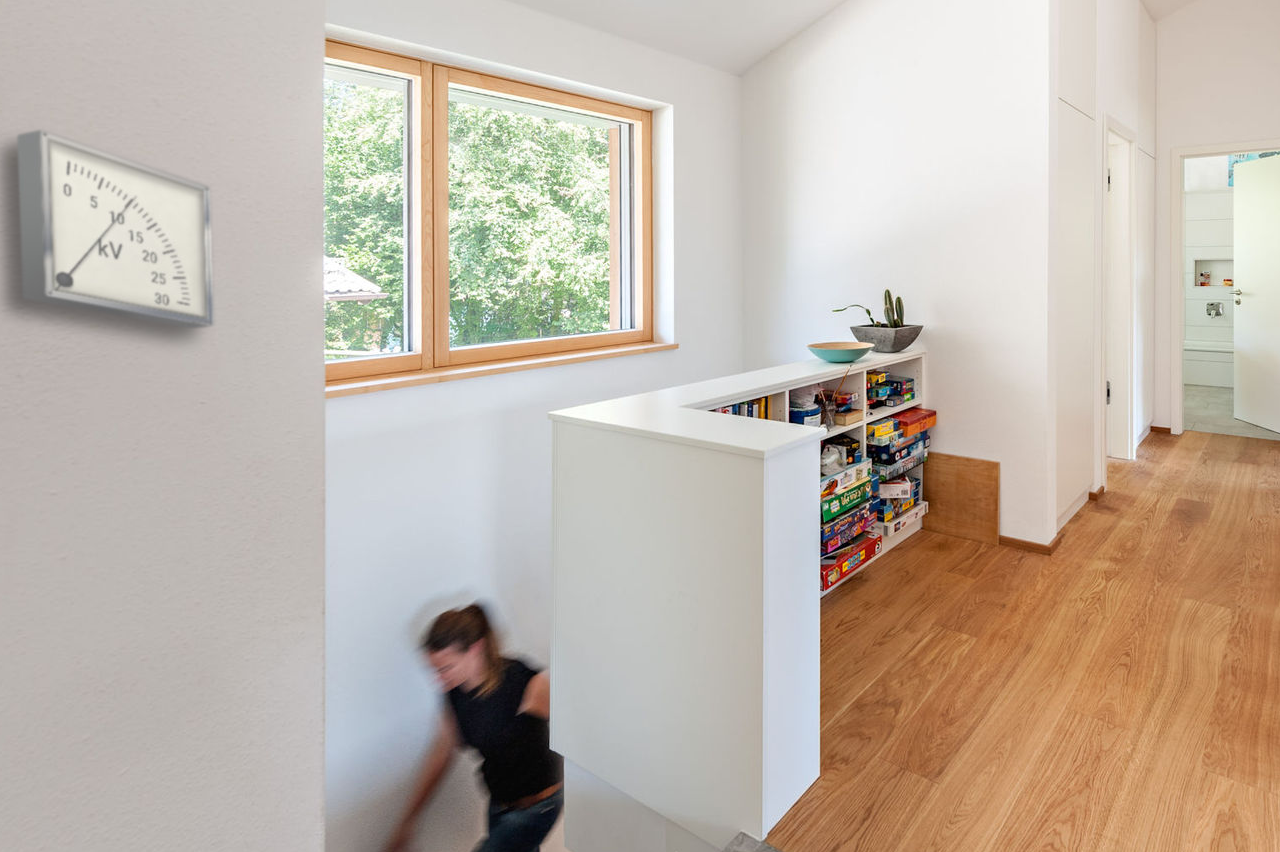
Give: 10,kV
